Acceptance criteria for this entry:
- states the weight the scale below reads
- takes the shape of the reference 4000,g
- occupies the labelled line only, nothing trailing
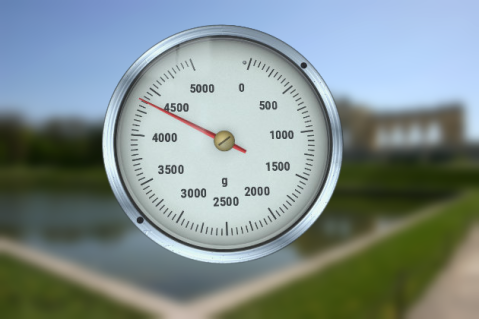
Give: 4350,g
